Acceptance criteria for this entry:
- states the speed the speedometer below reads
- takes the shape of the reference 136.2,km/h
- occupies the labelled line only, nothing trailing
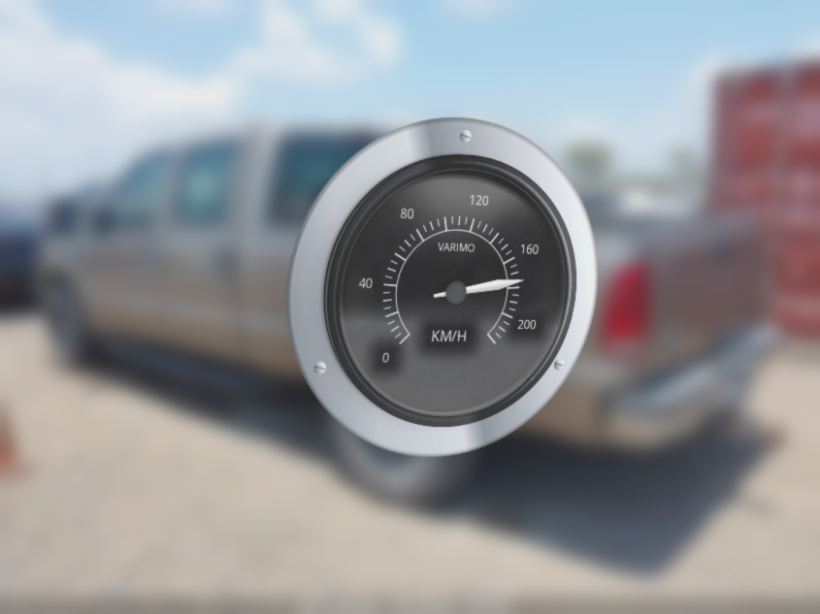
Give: 175,km/h
